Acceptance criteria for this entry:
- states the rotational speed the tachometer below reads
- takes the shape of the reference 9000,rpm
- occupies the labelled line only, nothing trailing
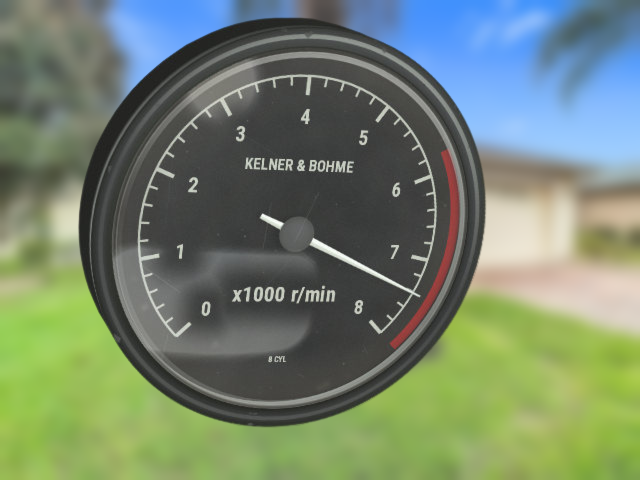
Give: 7400,rpm
